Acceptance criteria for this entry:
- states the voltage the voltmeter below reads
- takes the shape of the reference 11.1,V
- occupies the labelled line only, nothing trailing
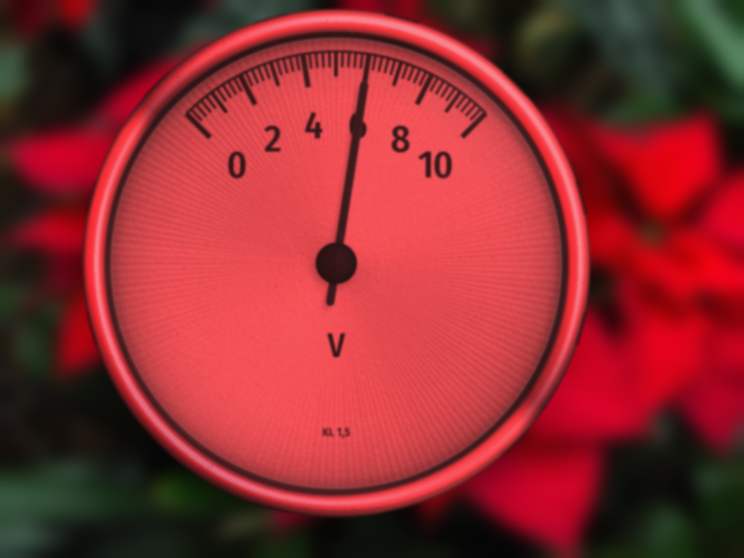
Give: 6,V
